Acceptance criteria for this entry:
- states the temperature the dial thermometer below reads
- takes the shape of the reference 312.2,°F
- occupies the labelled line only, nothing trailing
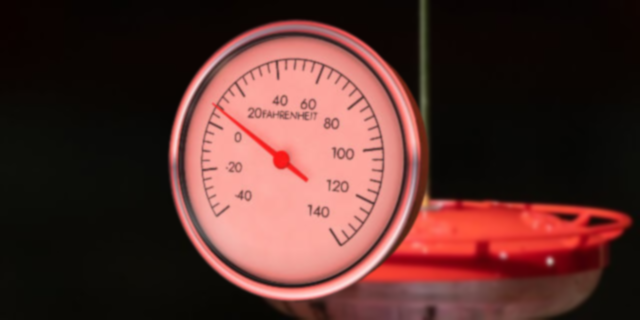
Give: 8,°F
